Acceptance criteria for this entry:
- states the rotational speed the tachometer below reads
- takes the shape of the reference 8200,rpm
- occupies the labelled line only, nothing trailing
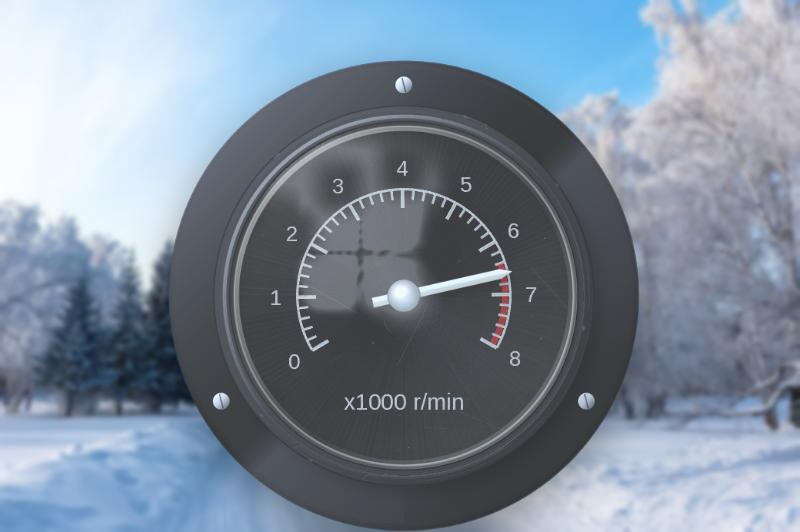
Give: 6600,rpm
